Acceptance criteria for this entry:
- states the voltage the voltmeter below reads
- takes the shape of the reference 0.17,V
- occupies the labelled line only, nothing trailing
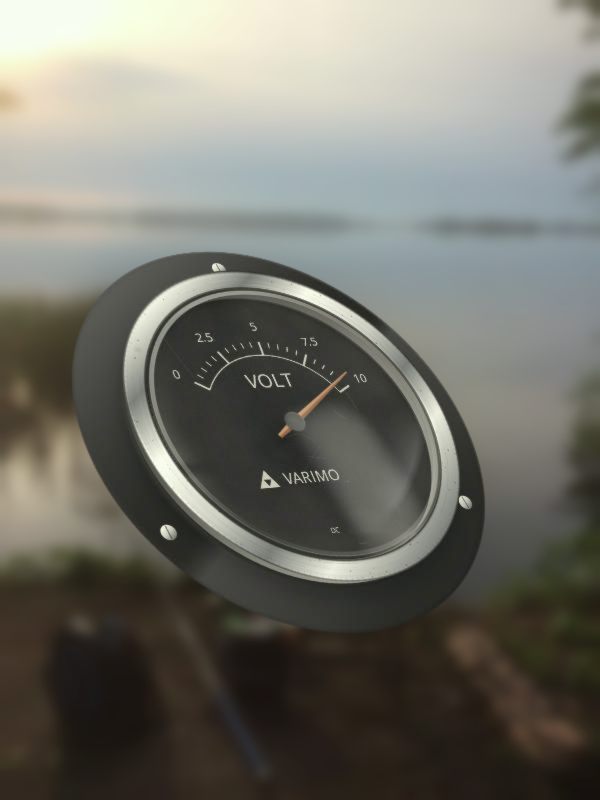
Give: 9.5,V
